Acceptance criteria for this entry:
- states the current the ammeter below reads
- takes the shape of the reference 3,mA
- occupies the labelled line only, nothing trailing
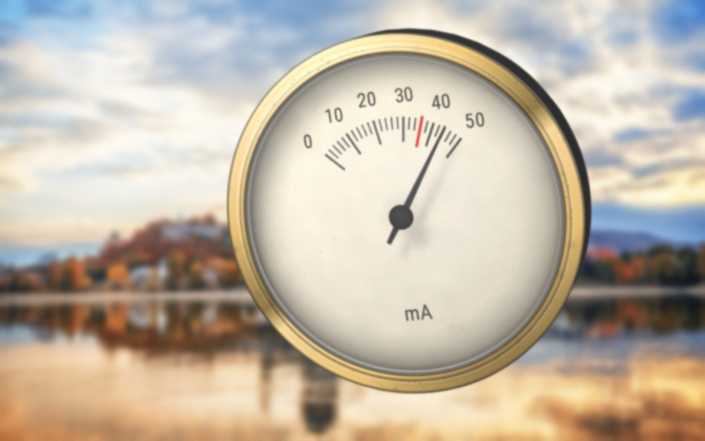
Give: 44,mA
